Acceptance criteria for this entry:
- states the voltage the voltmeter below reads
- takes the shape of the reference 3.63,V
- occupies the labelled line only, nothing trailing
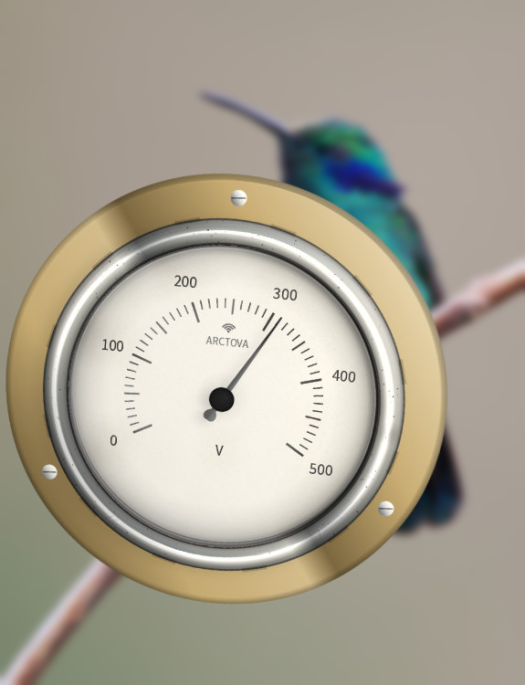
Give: 310,V
